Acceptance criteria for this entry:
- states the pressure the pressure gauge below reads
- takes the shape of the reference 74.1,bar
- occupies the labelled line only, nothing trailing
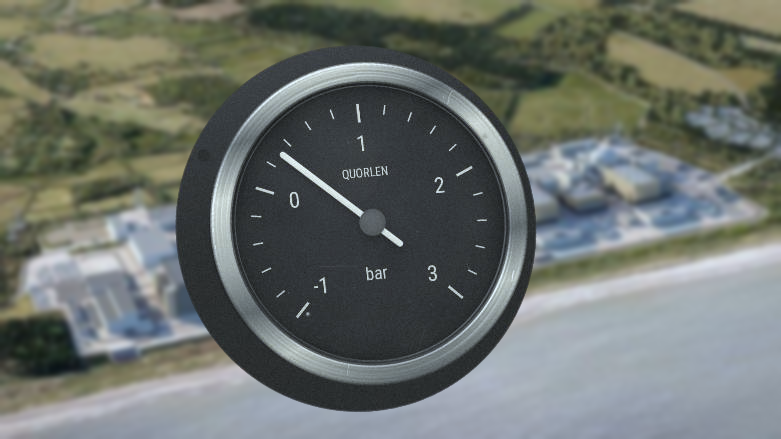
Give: 0.3,bar
